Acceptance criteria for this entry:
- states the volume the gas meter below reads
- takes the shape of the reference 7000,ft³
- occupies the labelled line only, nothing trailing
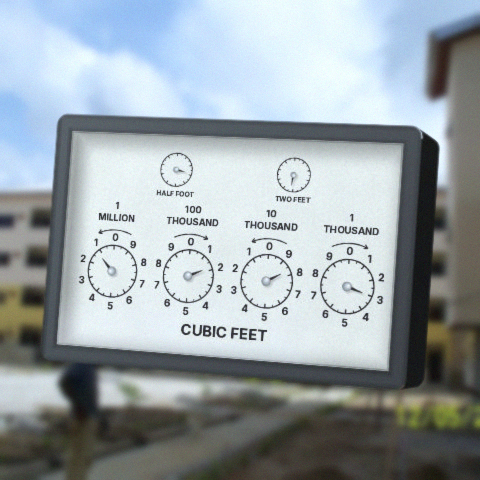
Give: 118300,ft³
